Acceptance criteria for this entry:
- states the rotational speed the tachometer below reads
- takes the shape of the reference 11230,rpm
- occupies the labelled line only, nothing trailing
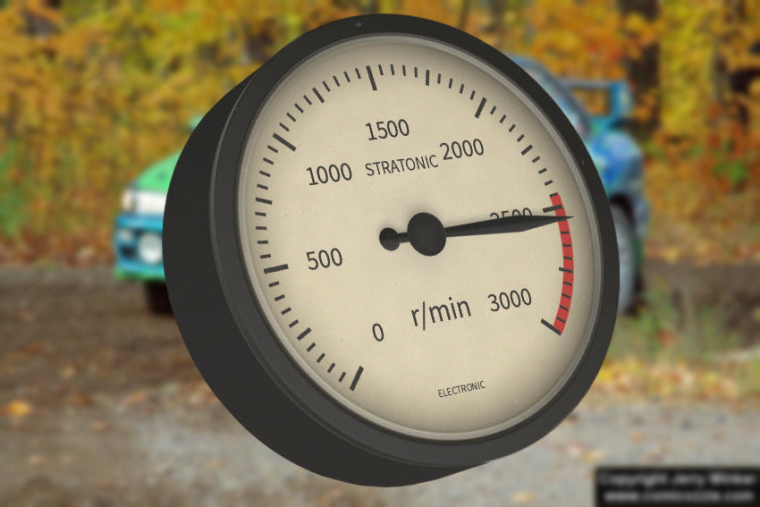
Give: 2550,rpm
